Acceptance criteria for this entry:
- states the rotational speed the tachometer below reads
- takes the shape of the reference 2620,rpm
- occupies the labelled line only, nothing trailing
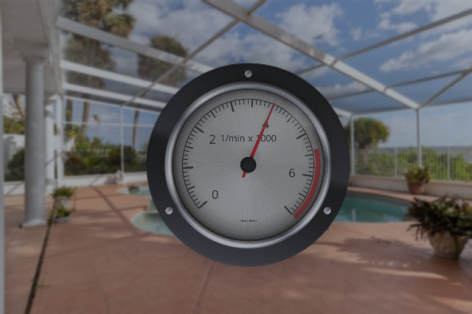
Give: 4000,rpm
